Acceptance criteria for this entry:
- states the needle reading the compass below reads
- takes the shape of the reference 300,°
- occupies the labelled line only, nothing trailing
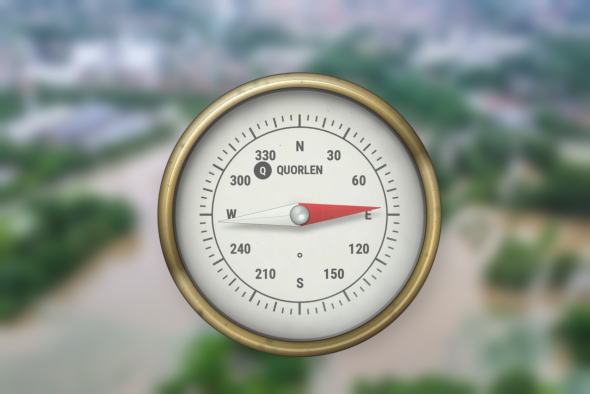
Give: 85,°
